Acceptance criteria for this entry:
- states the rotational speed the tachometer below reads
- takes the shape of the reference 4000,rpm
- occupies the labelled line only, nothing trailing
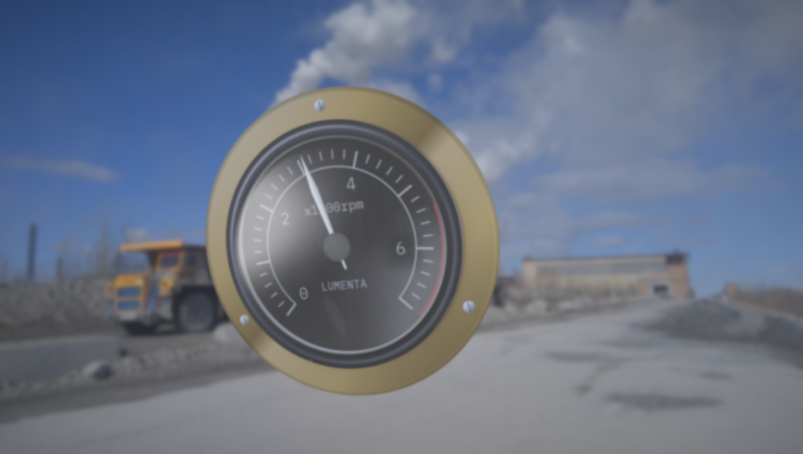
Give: 3100,rpm
